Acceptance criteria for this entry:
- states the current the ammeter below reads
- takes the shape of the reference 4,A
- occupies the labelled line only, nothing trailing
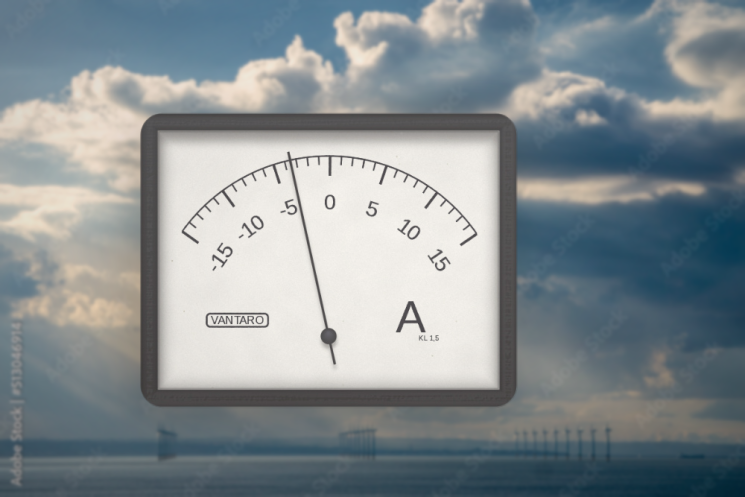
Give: -3.5,A
